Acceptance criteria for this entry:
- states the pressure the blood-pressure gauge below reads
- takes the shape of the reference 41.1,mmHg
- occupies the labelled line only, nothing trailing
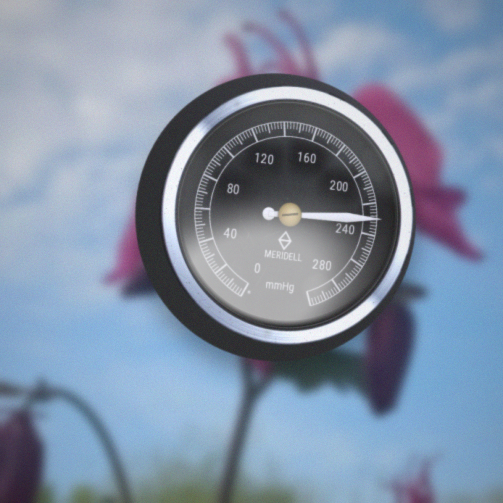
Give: 230,mmHg
